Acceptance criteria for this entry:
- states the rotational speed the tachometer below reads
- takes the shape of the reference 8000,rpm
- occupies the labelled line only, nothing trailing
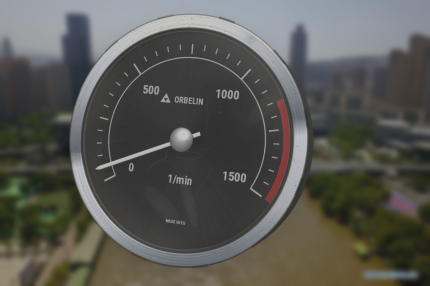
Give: 50,rpm
